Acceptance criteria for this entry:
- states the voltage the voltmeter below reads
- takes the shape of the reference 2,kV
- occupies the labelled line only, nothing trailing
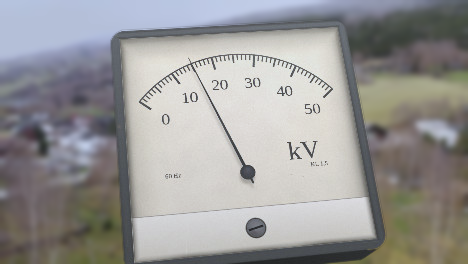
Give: 15,kV
